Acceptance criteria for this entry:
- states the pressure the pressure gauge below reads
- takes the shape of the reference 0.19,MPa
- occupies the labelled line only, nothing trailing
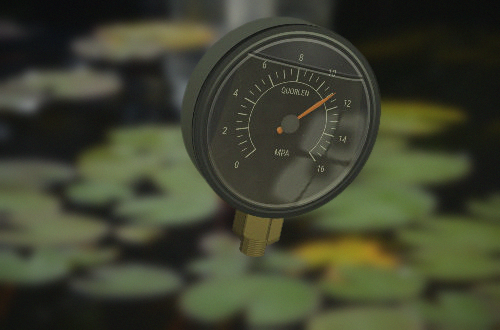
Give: 11,MPa
